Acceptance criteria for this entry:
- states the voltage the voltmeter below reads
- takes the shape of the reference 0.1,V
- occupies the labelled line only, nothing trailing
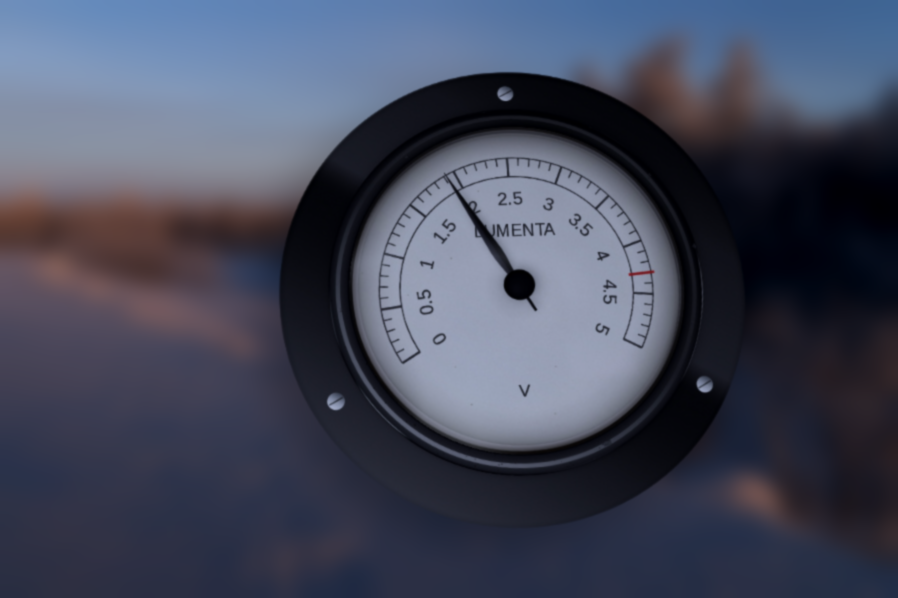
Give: 1.9,V
